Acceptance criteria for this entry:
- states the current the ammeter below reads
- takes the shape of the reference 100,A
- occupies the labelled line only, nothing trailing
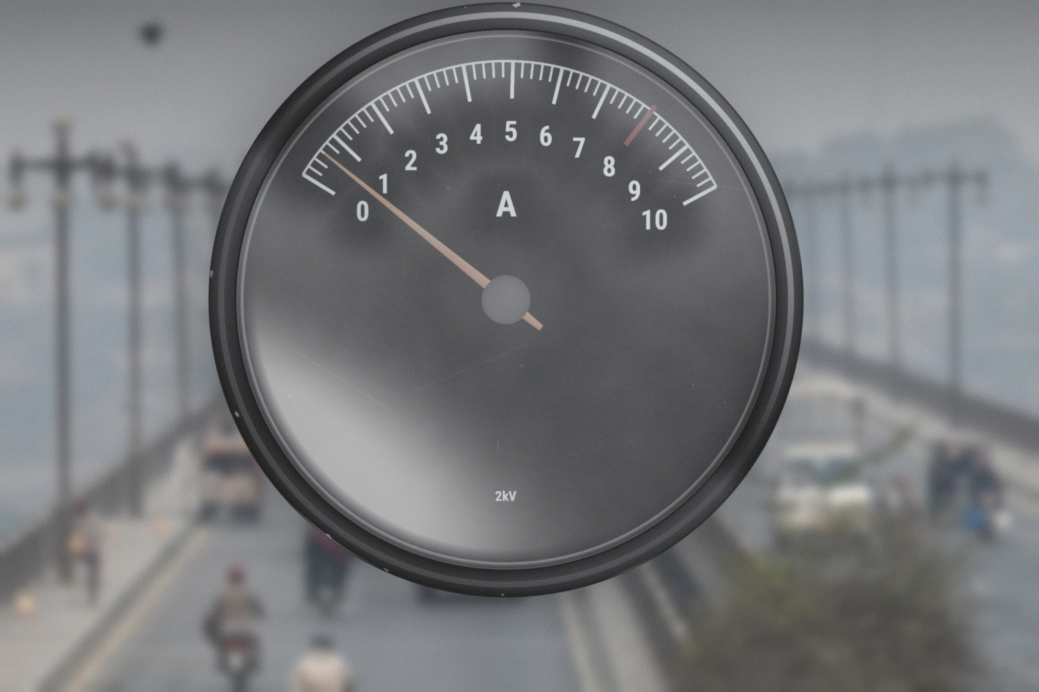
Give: 0.6,A
